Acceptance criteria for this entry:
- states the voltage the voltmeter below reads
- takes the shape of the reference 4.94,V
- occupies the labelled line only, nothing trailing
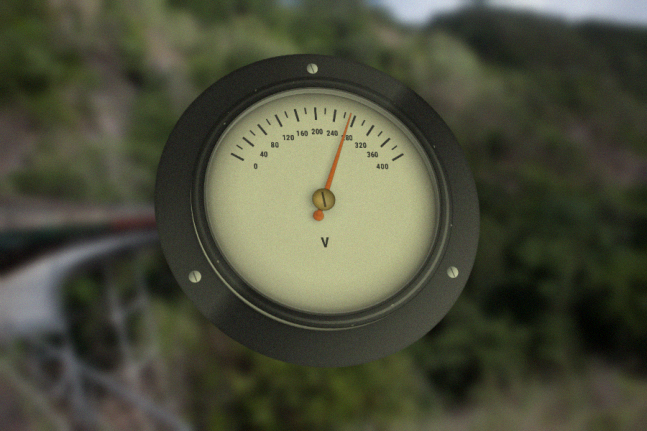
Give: 270,V
